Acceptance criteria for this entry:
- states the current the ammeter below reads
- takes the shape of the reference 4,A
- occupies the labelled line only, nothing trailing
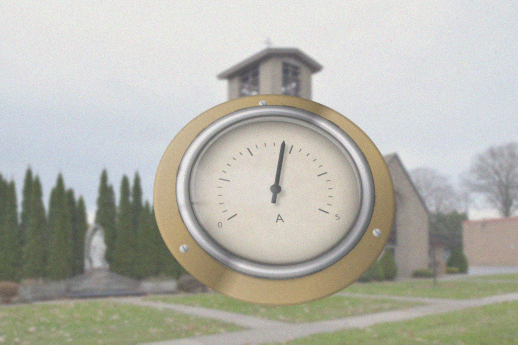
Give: 2.8,A
